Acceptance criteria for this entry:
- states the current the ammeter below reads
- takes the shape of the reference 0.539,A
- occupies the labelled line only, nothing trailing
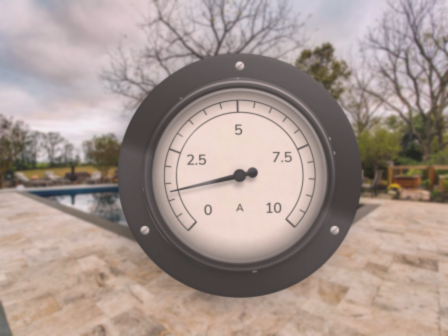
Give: 1.25,A
